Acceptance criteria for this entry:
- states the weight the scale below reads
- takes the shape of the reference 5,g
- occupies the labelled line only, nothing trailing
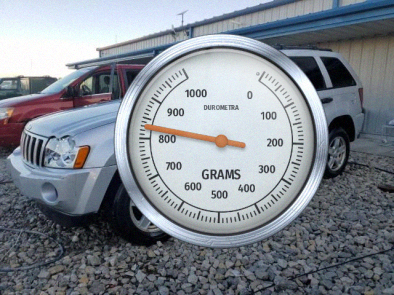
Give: 830,g
